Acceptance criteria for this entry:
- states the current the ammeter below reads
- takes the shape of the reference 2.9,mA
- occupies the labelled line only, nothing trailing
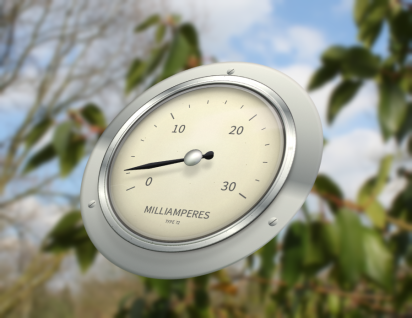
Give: 2,mA
